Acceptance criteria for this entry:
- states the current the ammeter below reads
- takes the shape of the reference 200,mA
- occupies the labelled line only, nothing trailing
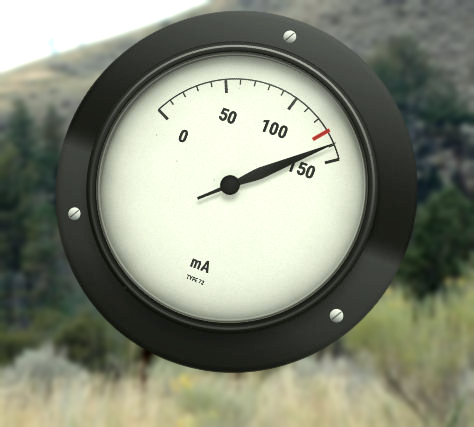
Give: 140,mA
